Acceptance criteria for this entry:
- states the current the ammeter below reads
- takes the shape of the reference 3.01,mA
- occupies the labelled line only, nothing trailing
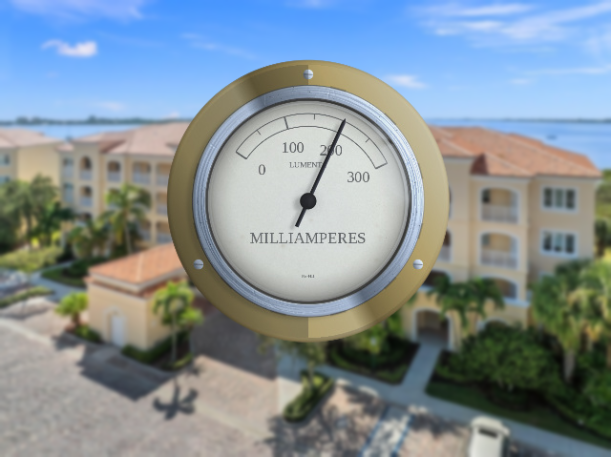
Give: 200,mA
